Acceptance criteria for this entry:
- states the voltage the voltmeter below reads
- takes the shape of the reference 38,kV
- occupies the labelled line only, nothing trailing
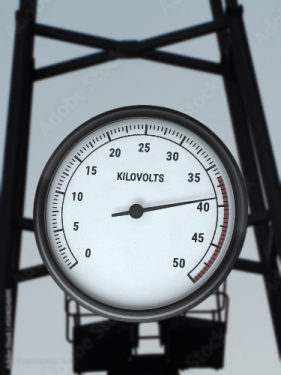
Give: 39,kV
